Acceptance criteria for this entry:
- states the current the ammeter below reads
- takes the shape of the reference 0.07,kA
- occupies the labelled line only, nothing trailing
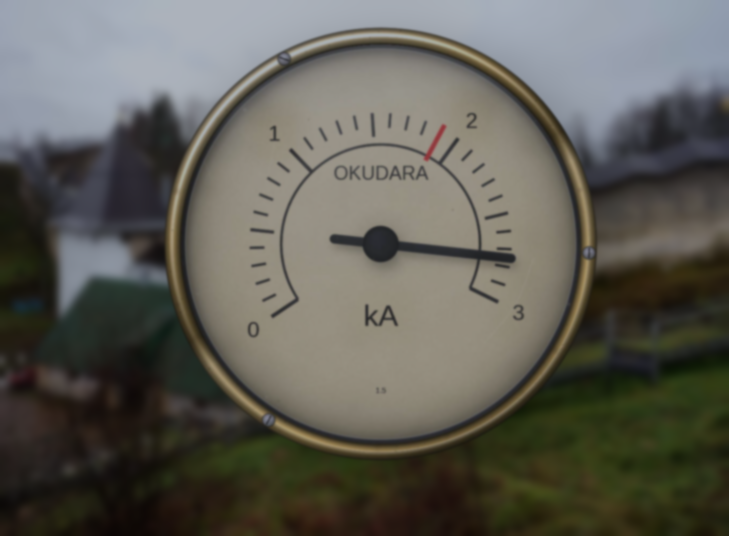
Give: 2.75,kA
